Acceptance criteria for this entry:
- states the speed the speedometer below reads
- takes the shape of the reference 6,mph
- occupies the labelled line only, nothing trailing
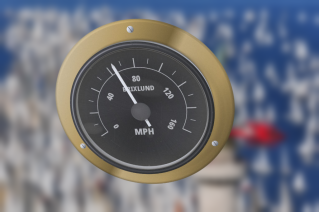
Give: 65,mph
